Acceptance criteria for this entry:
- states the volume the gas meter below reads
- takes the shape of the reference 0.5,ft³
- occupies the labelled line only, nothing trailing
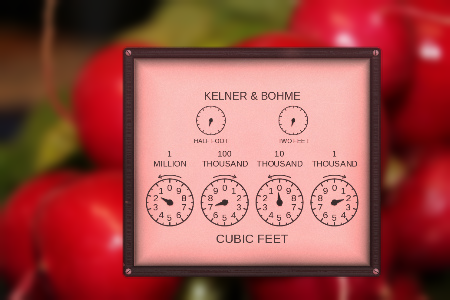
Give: 170200,ft³
